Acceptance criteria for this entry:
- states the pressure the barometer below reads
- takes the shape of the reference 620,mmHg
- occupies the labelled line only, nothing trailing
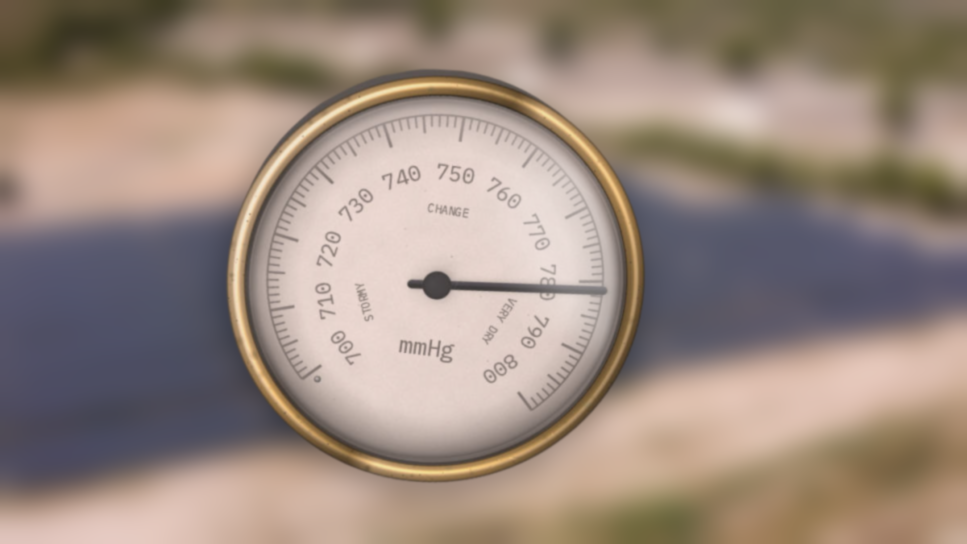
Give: 781,mmHg
